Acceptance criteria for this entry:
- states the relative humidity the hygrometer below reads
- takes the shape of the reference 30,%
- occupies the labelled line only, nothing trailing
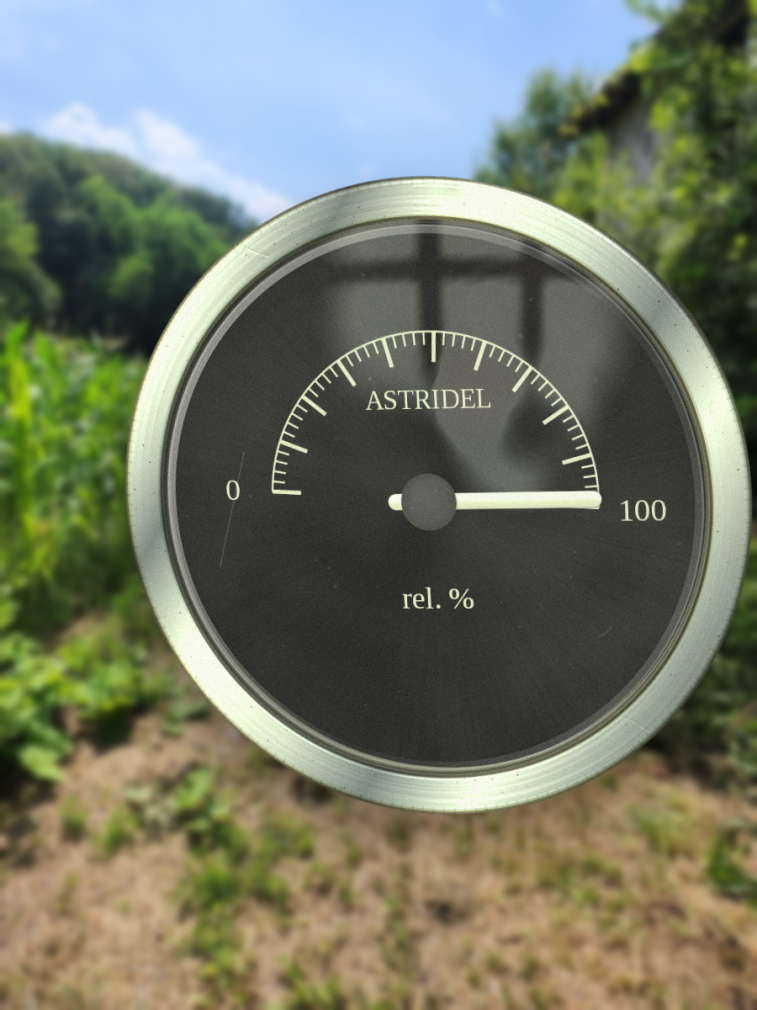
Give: 98,%
